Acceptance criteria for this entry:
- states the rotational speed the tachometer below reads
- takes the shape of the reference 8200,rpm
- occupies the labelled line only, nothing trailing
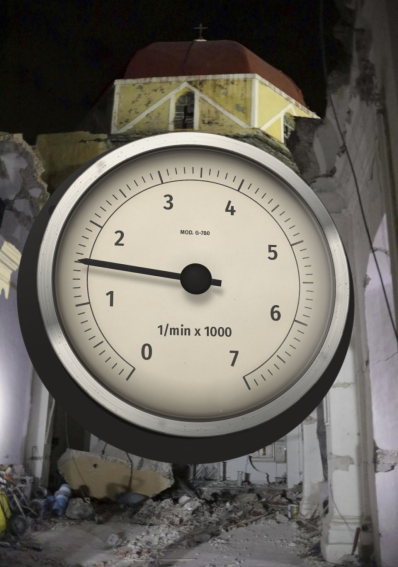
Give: 1500,rpm
